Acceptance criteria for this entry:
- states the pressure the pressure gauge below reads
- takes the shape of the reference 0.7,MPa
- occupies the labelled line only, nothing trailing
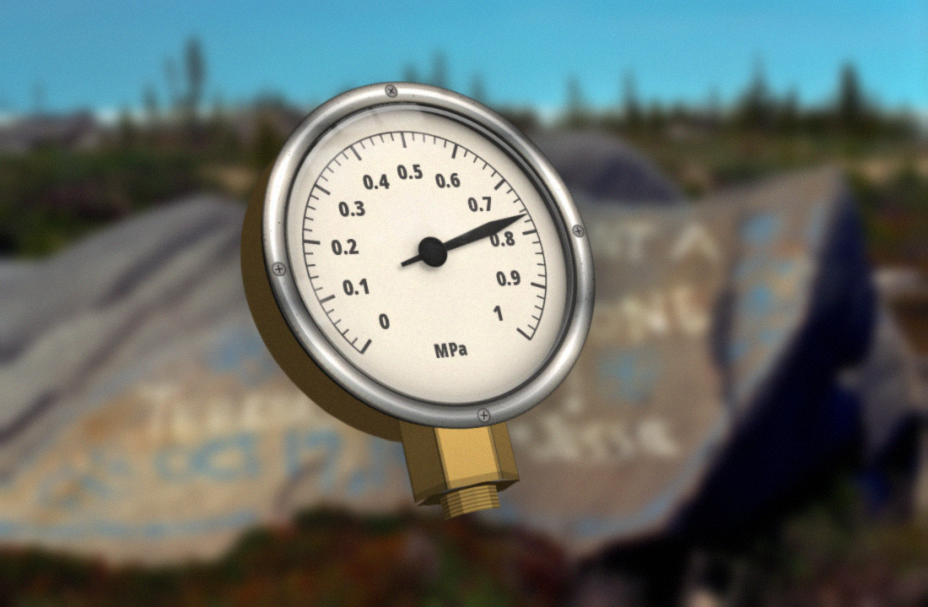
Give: 0.77,MPa
